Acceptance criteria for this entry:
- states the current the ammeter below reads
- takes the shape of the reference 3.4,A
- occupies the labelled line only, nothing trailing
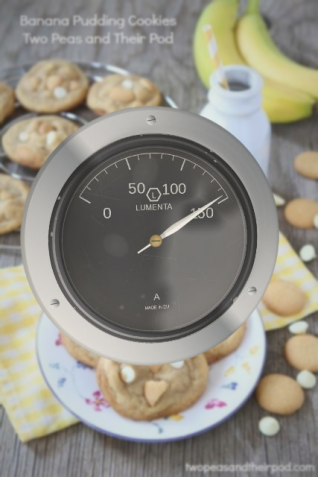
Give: 145,A
